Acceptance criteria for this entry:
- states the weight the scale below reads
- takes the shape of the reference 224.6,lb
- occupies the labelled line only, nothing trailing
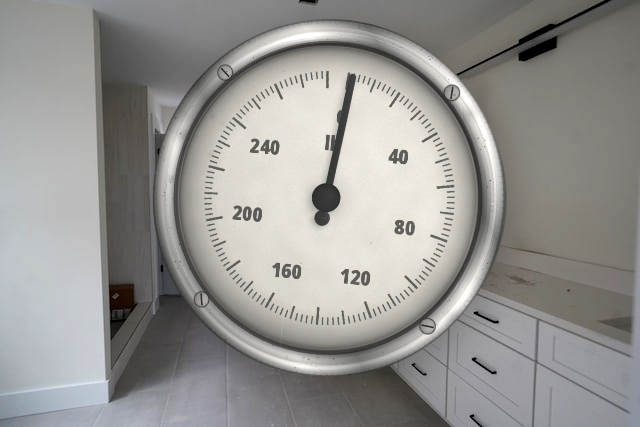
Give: 2,lb
